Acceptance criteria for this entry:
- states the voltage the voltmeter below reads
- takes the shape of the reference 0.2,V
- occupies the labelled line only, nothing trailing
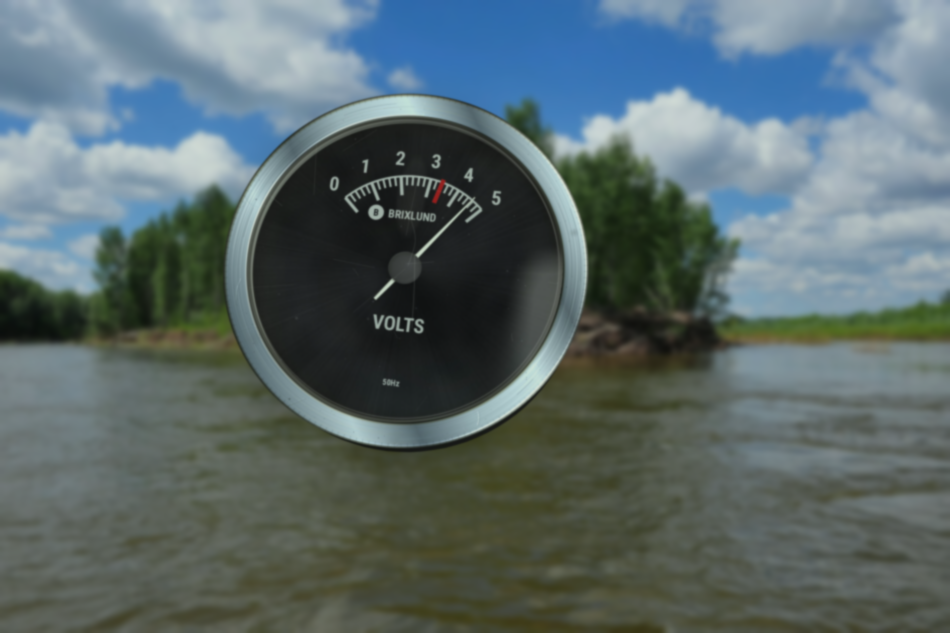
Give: 4.6,V
